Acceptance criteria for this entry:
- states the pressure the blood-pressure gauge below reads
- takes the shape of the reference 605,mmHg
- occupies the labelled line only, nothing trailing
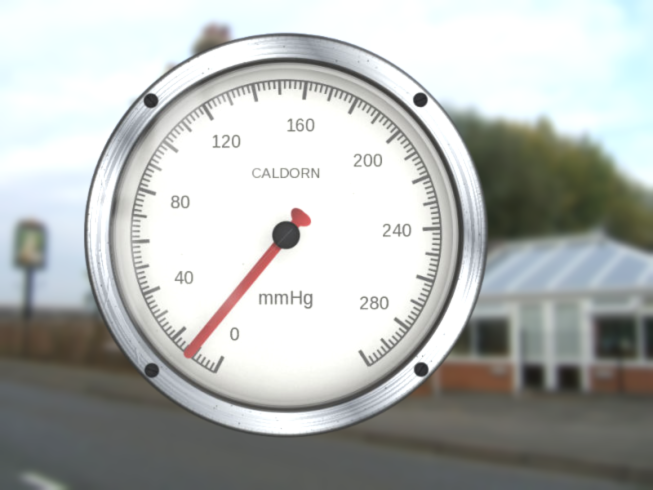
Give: 12,mmHg
